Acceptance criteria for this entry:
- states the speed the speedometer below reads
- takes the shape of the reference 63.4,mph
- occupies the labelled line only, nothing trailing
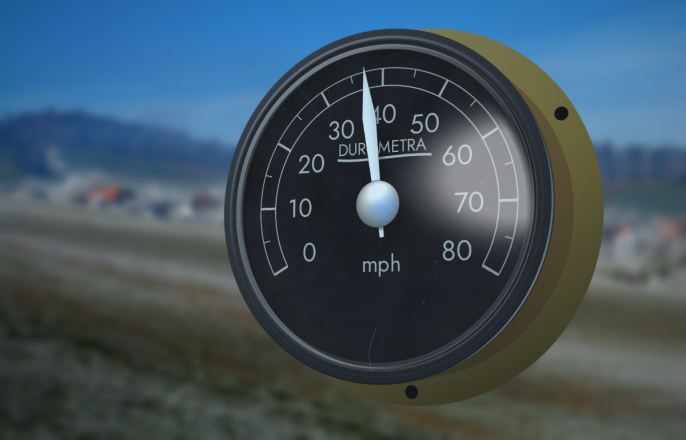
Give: 37.5,mph
